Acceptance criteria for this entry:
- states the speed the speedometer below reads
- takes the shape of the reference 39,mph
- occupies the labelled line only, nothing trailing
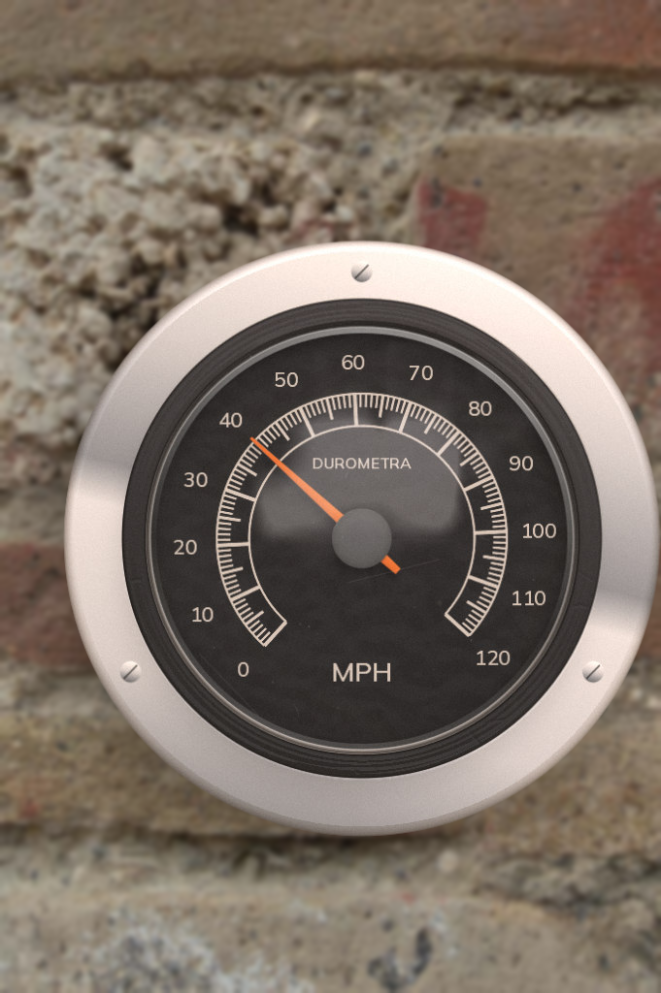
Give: 40,mph
